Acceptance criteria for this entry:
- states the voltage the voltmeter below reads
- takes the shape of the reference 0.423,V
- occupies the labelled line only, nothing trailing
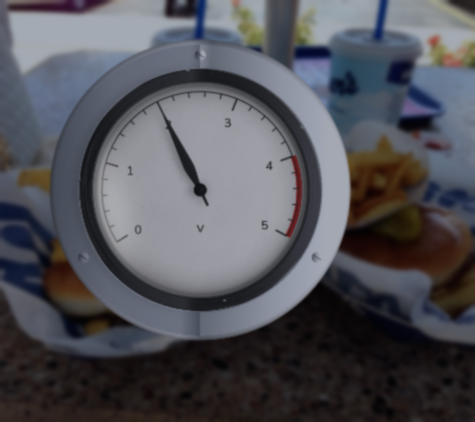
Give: 2,V
